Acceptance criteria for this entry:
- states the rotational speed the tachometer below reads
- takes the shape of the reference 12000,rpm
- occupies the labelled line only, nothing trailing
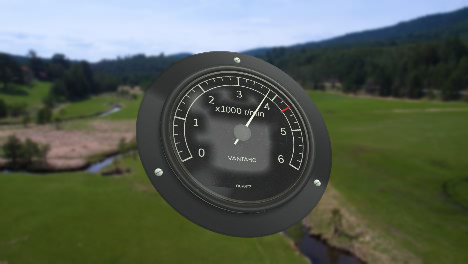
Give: 3800,rpm
